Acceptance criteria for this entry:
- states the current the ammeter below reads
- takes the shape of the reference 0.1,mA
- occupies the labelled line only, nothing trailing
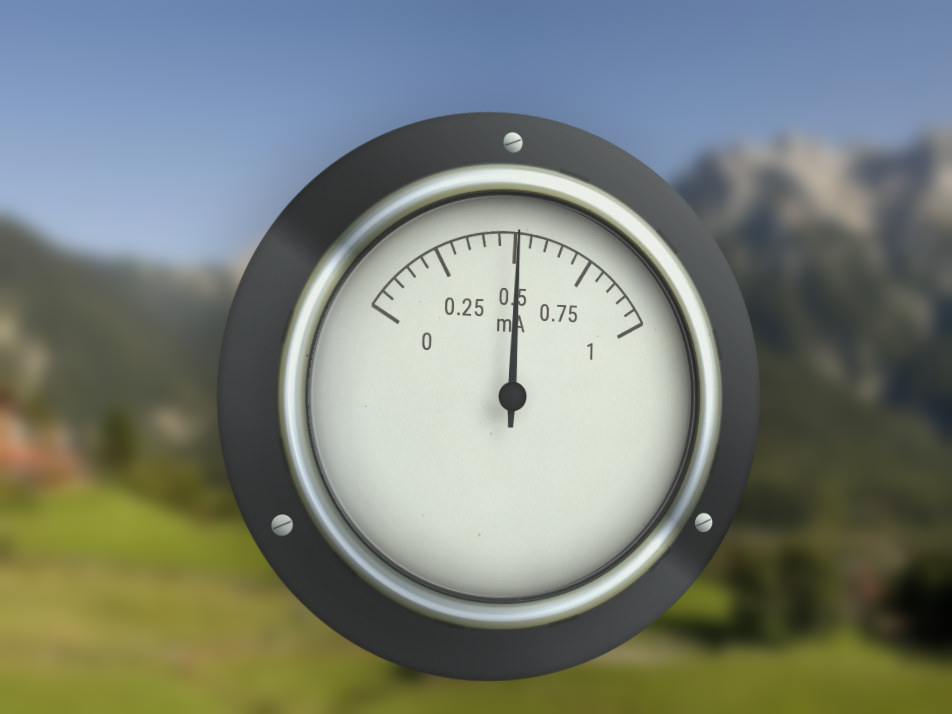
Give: 0.5,mA
